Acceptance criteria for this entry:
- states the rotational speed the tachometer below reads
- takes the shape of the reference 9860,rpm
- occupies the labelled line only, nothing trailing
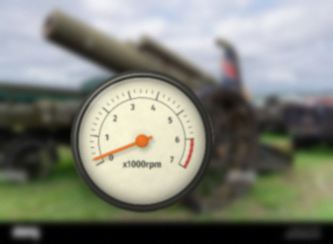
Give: 200,rpm
